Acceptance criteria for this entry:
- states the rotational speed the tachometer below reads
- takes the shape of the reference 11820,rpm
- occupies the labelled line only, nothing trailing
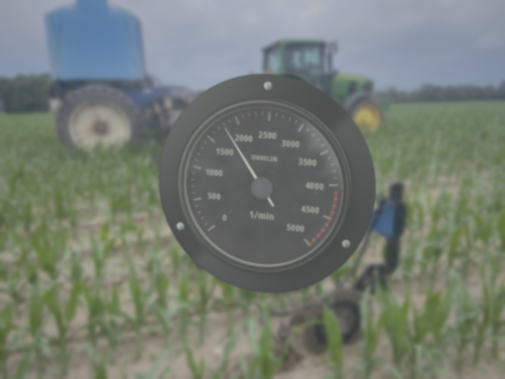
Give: 1800,rpm
